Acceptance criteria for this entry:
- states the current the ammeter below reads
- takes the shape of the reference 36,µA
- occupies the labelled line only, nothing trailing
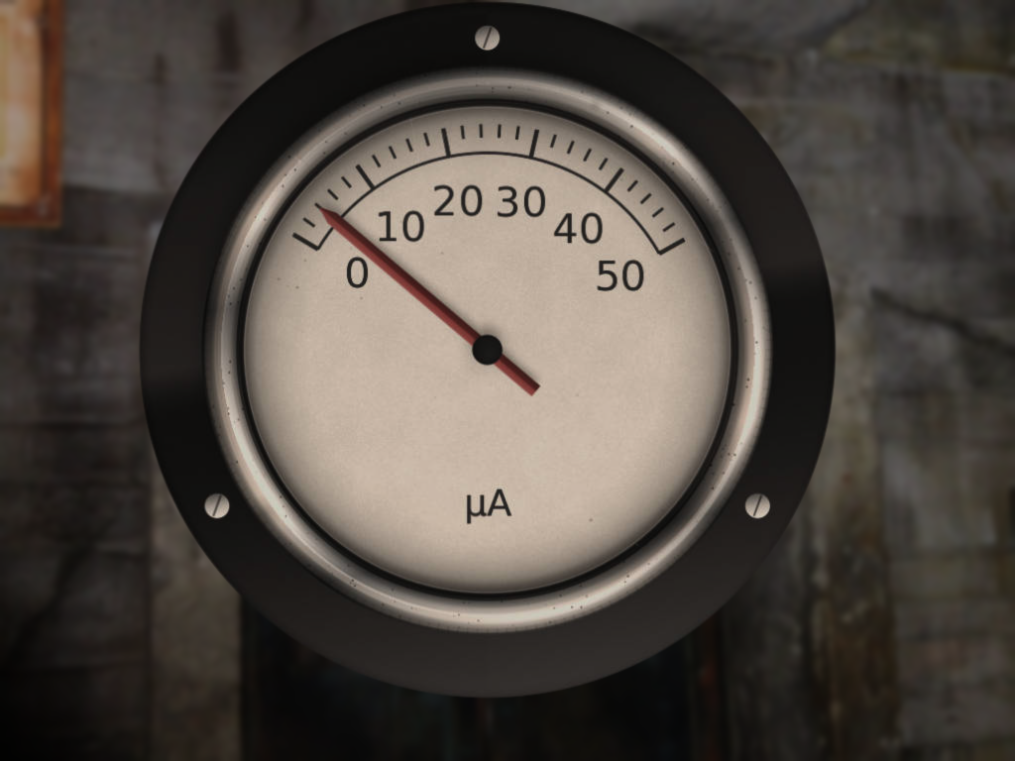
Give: 4,µA
